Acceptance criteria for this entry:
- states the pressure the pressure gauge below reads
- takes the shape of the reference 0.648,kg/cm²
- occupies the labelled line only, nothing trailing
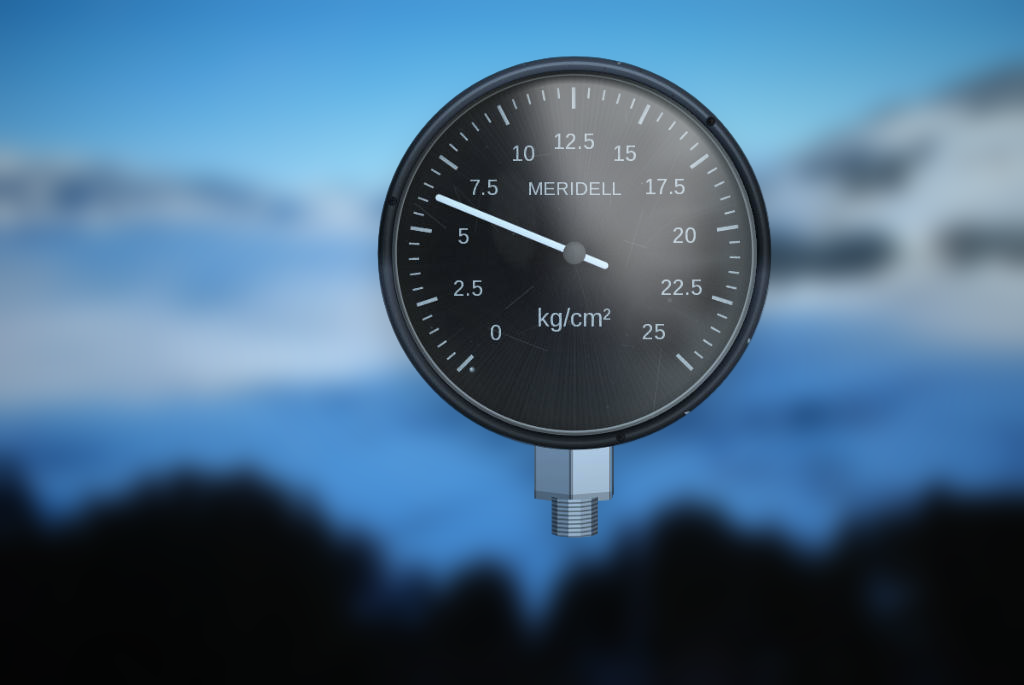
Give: 6.25,kg/cm²
